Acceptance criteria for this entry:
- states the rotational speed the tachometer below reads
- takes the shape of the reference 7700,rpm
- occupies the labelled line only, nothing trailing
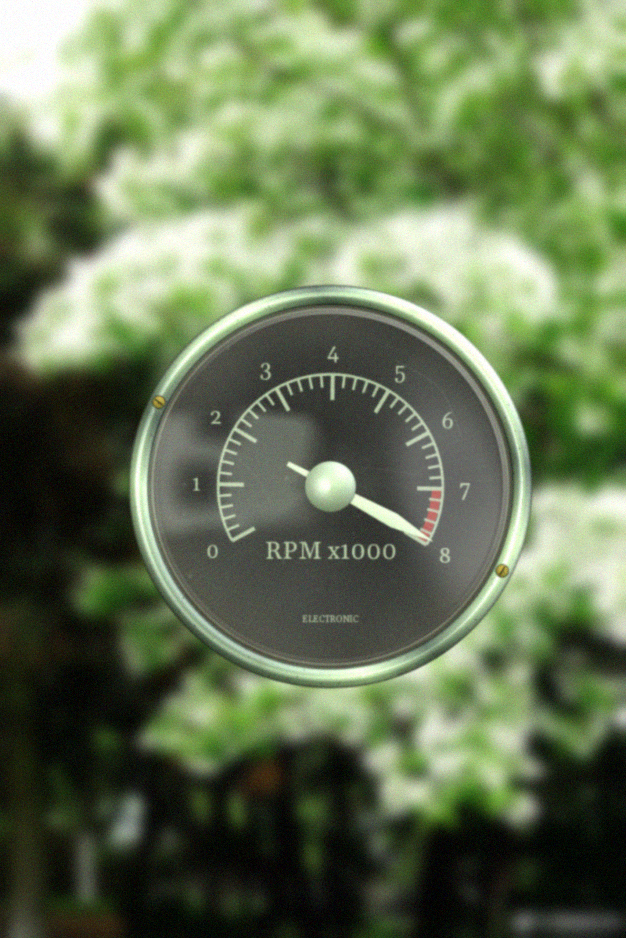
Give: 7900,rpm
